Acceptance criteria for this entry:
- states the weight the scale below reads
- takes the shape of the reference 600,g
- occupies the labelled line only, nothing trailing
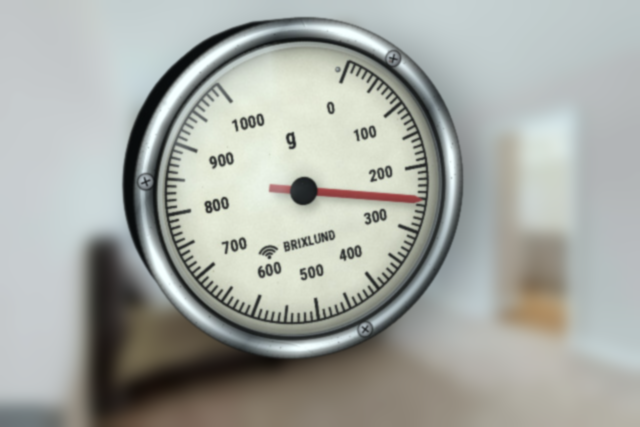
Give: 250,g
